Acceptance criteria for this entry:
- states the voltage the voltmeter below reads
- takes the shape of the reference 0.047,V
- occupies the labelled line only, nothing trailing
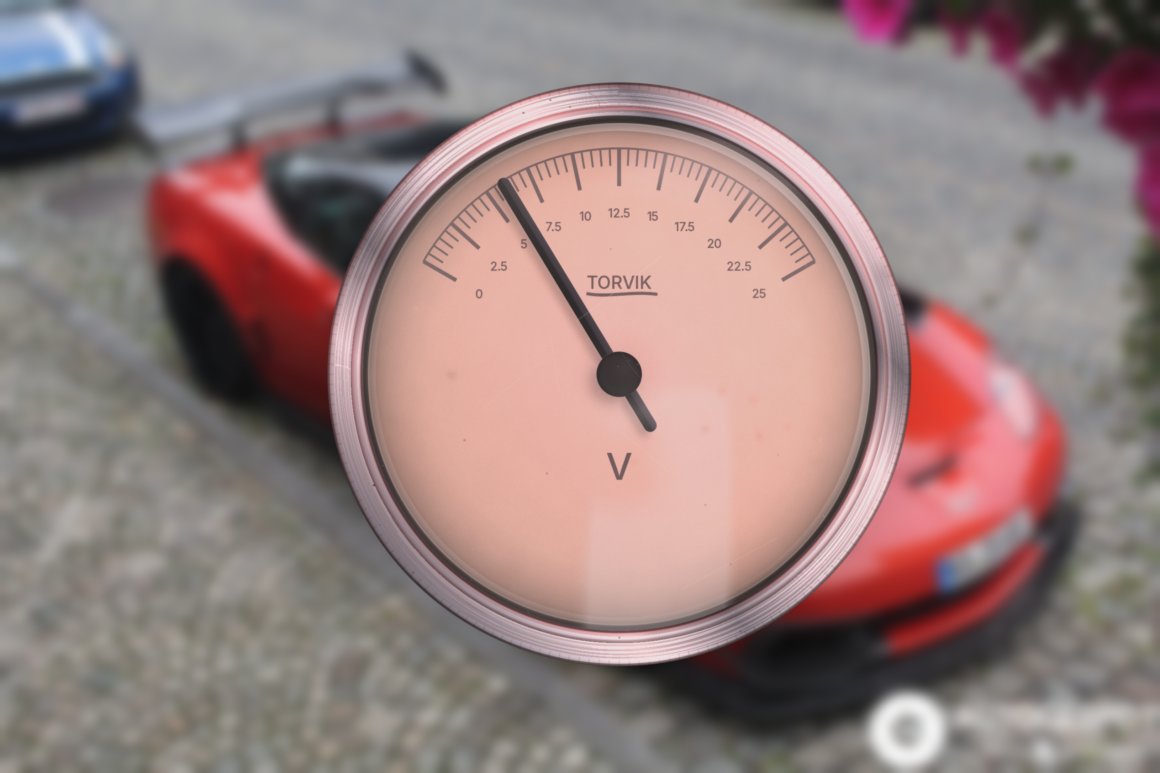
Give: 6,V
